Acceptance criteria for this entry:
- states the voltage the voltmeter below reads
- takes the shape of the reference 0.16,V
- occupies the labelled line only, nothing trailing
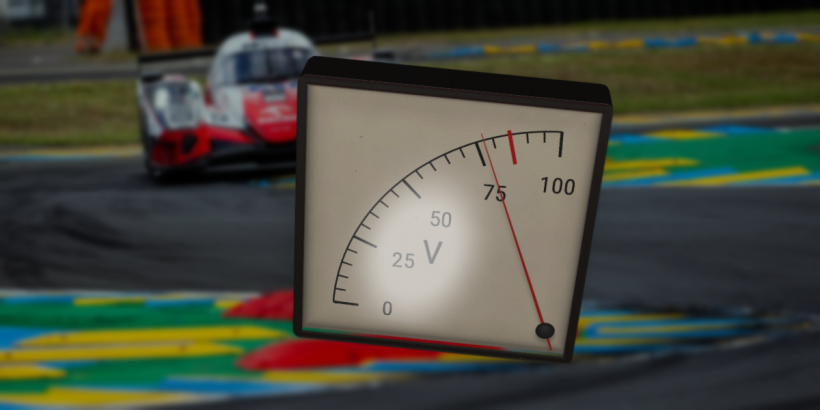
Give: 77.5,V
